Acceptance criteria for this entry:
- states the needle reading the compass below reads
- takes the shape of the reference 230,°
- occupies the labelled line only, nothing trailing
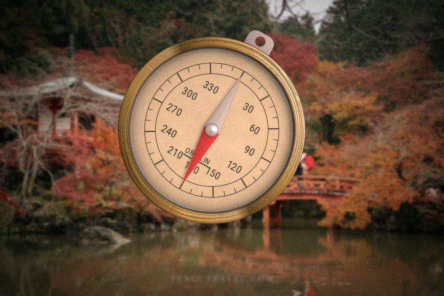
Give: 180,°
